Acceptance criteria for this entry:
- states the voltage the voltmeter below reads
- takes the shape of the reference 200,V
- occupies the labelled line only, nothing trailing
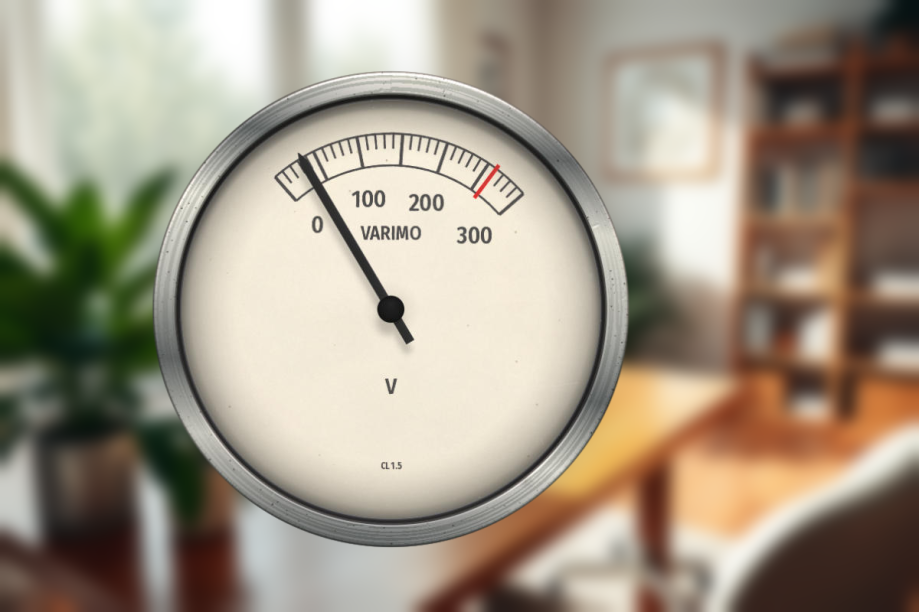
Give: 35,V
